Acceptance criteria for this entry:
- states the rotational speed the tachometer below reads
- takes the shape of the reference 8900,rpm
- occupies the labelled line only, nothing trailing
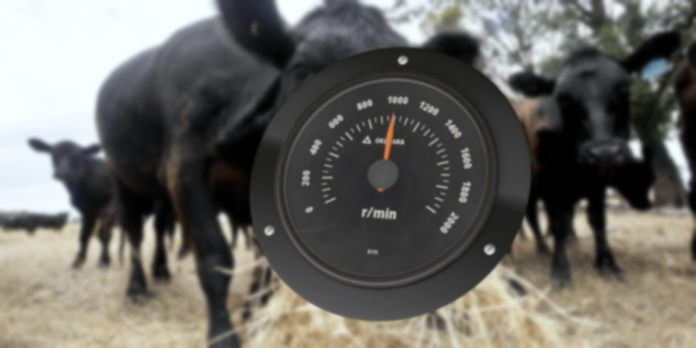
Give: 1000,rpm
